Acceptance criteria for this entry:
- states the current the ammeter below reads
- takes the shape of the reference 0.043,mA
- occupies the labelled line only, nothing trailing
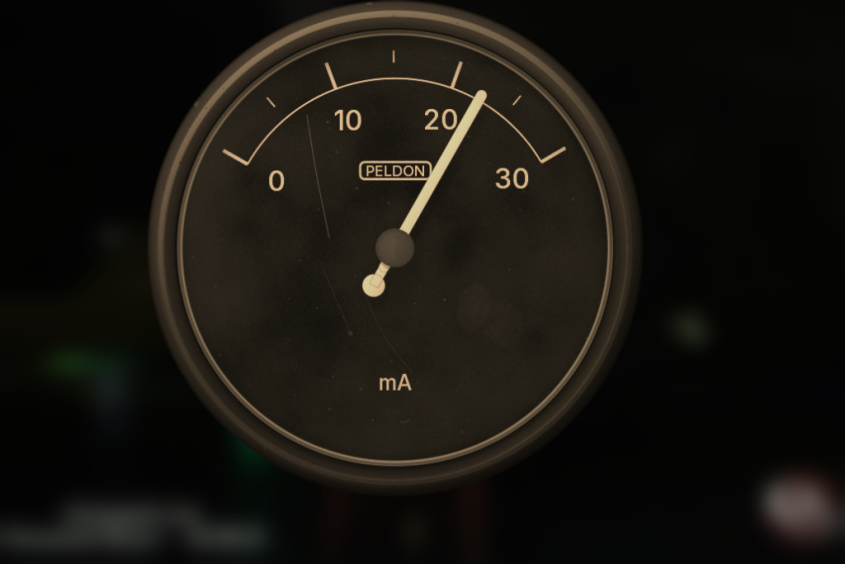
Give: 22.5,mA
